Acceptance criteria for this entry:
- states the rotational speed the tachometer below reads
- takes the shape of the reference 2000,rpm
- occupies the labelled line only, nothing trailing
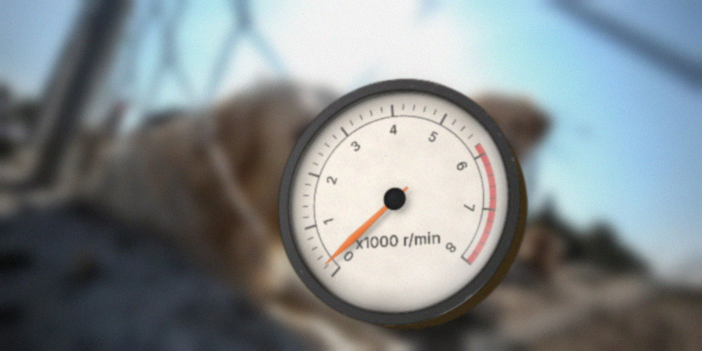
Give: 200,rpm
